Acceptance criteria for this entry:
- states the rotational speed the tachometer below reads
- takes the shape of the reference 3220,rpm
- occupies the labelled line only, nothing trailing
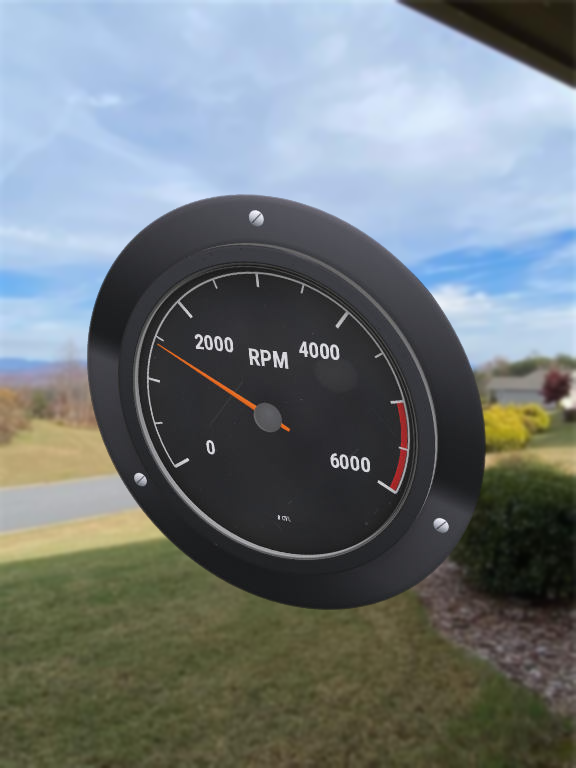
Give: 1500,rpm
